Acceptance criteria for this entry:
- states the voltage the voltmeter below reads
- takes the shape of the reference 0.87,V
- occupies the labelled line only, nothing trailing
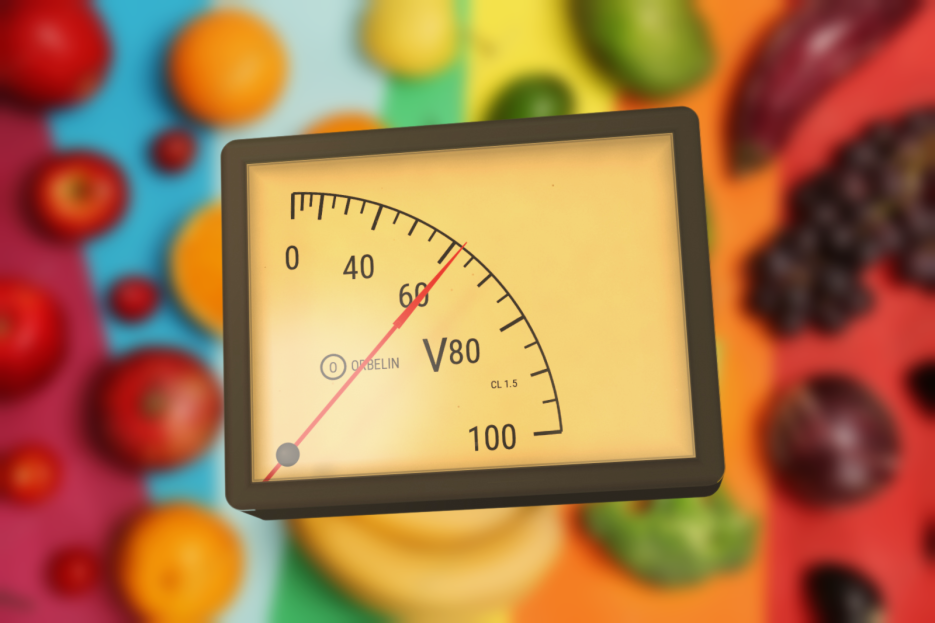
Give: 62.5,V
